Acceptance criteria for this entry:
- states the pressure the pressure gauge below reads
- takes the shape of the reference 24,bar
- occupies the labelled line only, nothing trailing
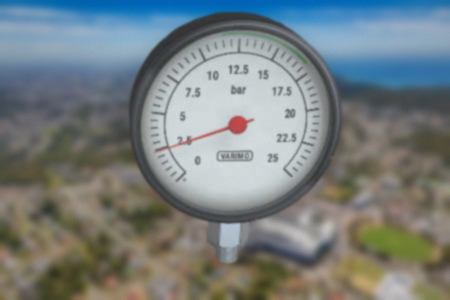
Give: 2.5,bar
